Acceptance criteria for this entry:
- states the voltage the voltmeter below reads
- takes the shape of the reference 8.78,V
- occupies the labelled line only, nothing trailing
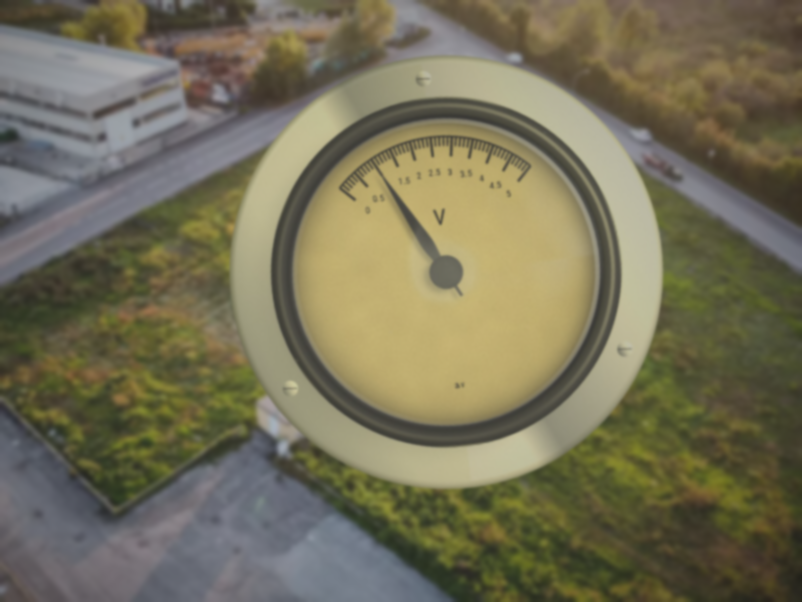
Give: 1,V
